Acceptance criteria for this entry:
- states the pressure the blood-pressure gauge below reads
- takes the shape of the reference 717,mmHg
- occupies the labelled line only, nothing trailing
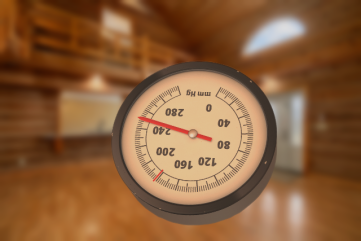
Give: 250,mmHg
